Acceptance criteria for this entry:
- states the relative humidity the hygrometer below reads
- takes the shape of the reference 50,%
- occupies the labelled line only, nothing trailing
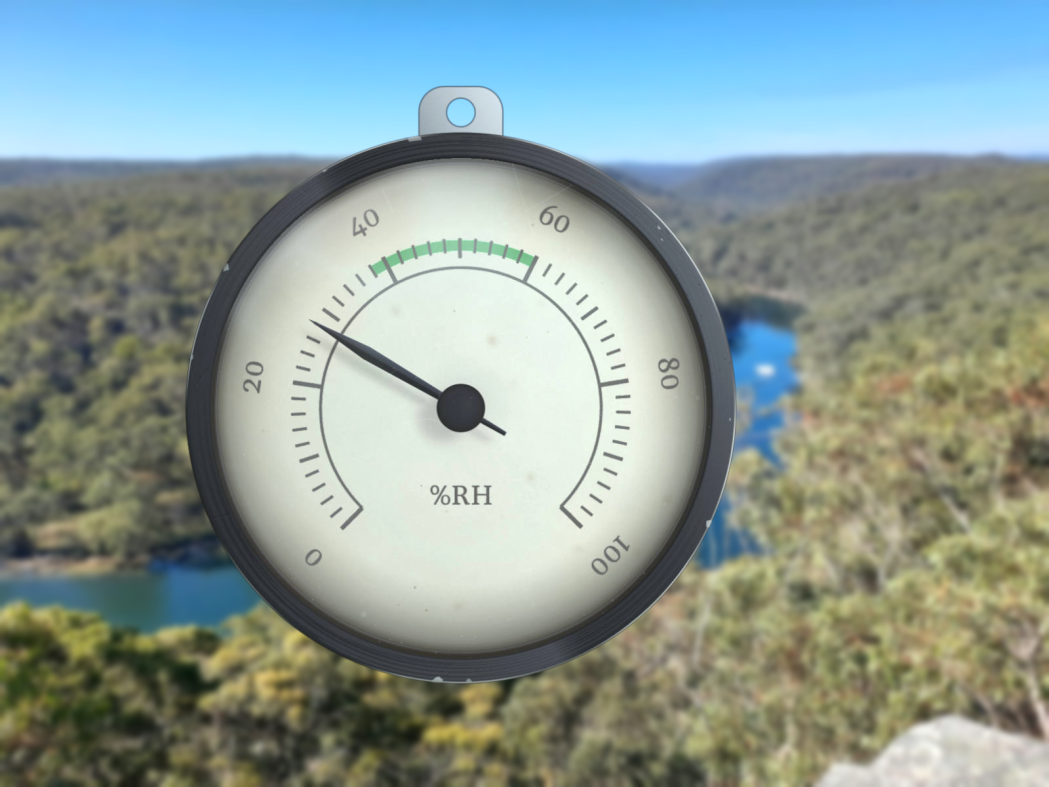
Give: 28,%
